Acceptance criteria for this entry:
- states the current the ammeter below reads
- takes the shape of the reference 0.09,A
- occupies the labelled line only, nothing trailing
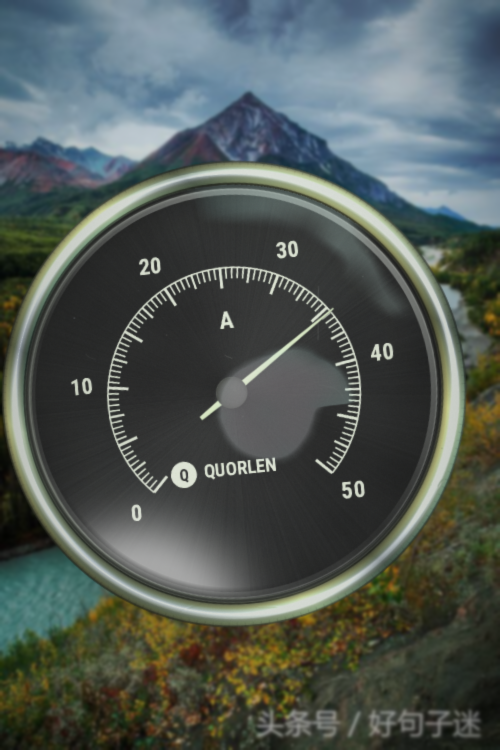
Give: 35.5,A
